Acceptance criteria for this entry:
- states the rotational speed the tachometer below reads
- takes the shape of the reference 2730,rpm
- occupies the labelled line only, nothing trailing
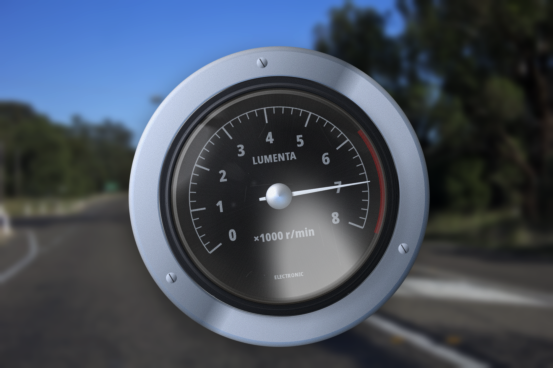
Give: 7000,rpm
